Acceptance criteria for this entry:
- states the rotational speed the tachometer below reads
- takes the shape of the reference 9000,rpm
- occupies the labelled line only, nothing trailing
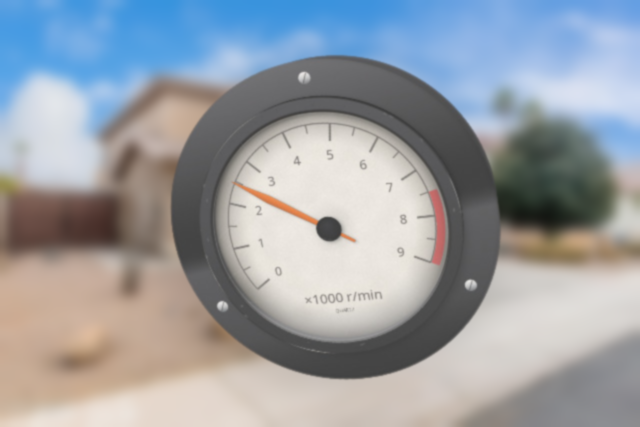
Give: 2500,rpm
